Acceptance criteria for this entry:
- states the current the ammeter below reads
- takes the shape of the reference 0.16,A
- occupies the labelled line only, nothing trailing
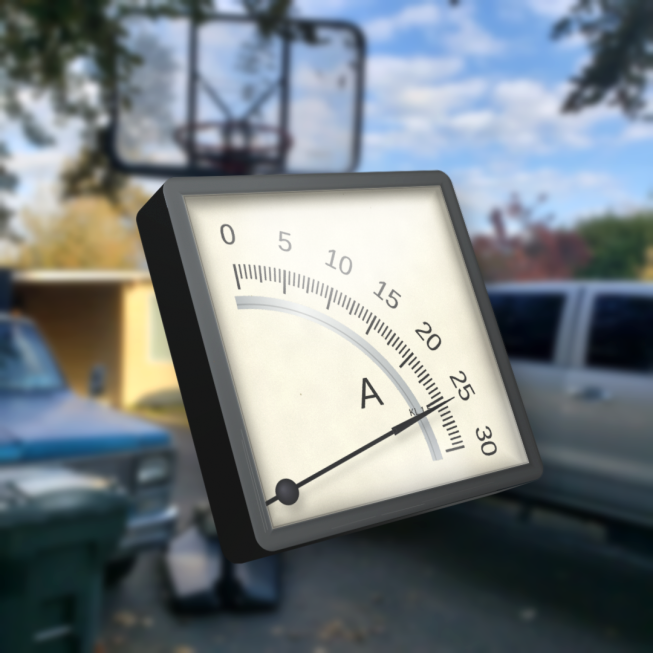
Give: 25.5,A
